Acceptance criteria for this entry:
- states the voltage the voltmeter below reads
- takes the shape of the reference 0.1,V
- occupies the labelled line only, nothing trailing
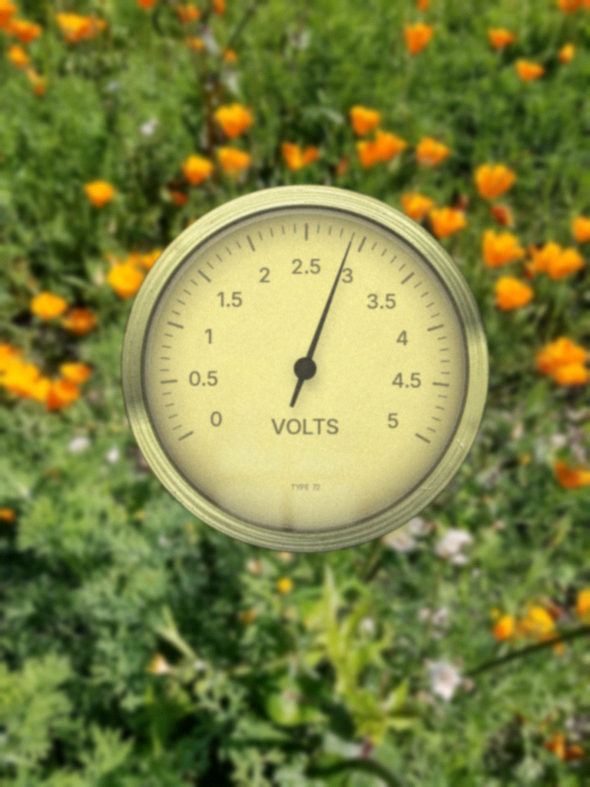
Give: 2.9,V
